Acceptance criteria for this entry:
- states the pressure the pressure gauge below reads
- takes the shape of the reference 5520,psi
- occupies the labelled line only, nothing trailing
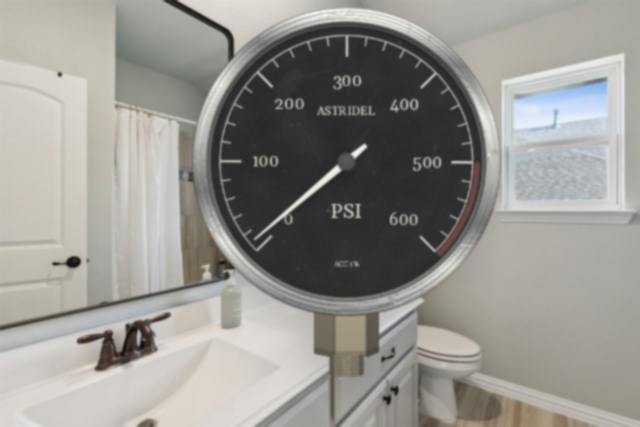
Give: 10,psi
